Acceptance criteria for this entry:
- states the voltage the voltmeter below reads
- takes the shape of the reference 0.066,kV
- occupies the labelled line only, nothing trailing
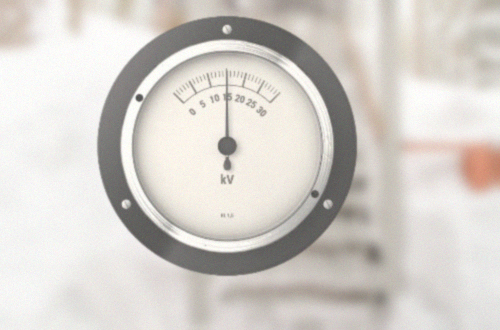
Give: 15,kV
